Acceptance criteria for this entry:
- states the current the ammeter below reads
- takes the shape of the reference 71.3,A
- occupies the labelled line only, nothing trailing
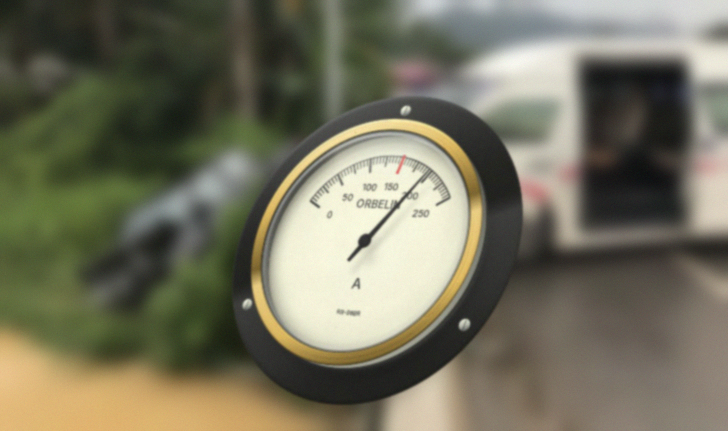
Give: 200,A
